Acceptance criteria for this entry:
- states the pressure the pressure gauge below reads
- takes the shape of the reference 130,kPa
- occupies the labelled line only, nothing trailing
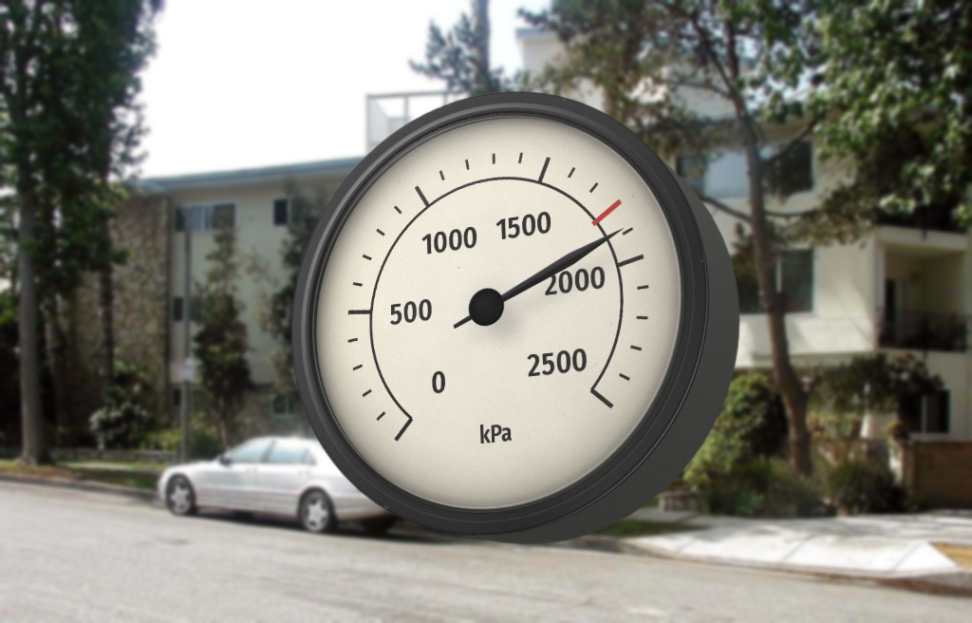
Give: 1900,kPa
